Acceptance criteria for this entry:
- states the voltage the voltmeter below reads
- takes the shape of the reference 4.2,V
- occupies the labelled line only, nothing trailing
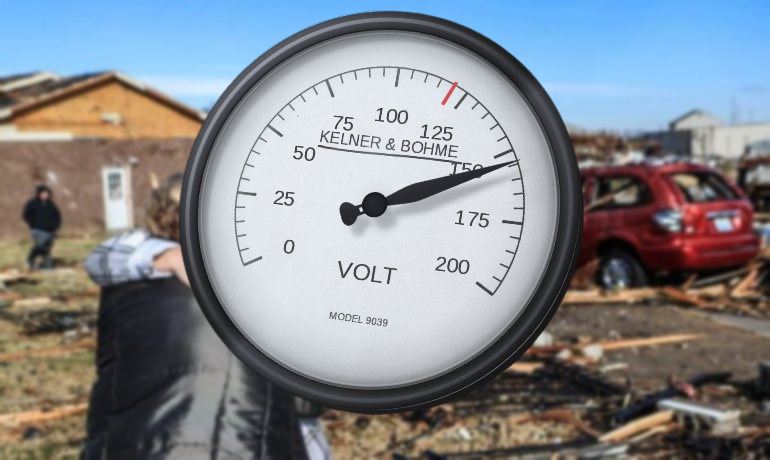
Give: 155,V
